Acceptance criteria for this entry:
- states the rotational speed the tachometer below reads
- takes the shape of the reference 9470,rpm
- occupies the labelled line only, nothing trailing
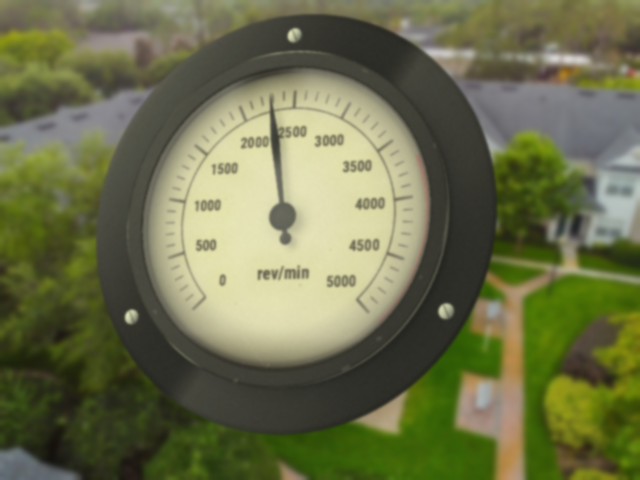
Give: 2300,rpm
